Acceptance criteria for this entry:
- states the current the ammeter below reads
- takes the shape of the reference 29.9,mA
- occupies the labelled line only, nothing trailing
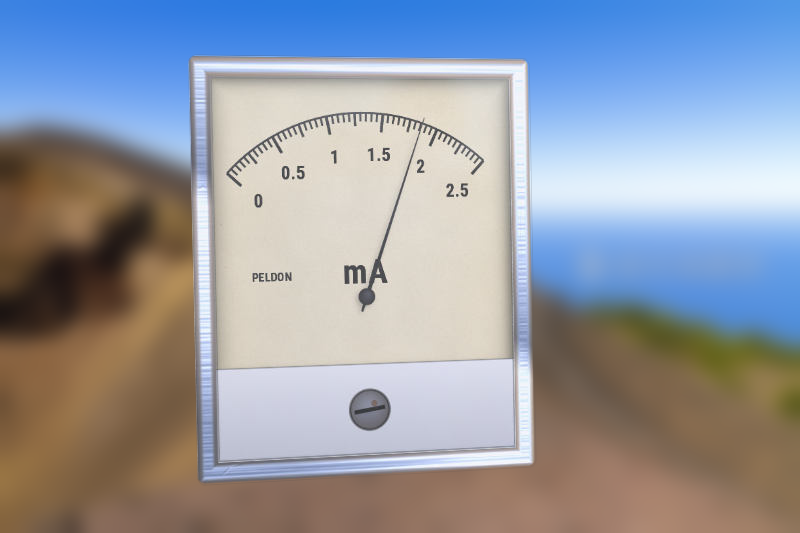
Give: 1.85,mA
